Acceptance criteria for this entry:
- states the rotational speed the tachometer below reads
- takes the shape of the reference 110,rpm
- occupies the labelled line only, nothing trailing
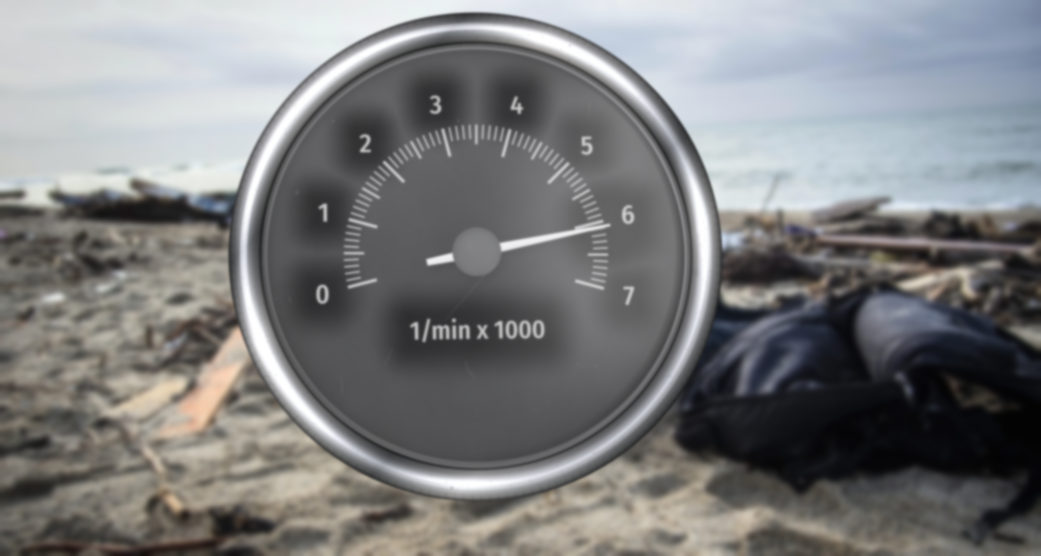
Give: 6100,rpm
